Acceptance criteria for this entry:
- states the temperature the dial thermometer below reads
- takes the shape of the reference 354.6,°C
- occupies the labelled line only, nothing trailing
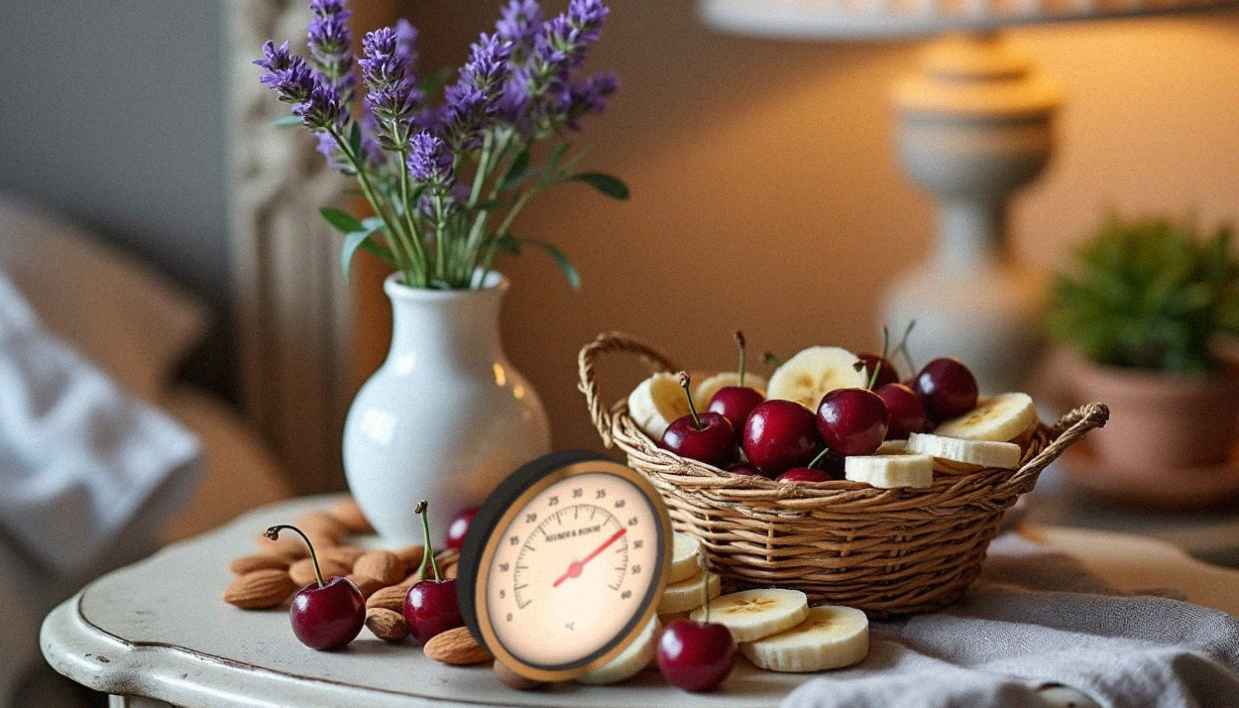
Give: 45,°C
